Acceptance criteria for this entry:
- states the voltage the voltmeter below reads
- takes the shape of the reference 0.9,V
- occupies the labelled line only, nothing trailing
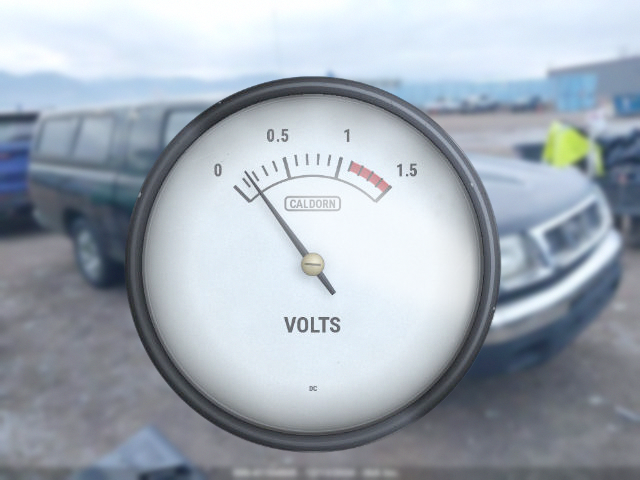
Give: 0.15,V
